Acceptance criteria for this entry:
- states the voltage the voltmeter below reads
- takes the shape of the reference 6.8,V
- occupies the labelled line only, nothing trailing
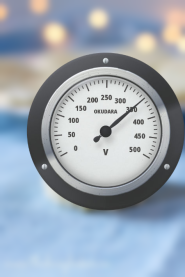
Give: 350,V
